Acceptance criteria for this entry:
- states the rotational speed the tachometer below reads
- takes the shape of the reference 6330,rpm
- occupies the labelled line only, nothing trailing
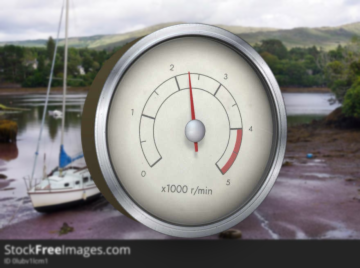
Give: 2250,rpm
